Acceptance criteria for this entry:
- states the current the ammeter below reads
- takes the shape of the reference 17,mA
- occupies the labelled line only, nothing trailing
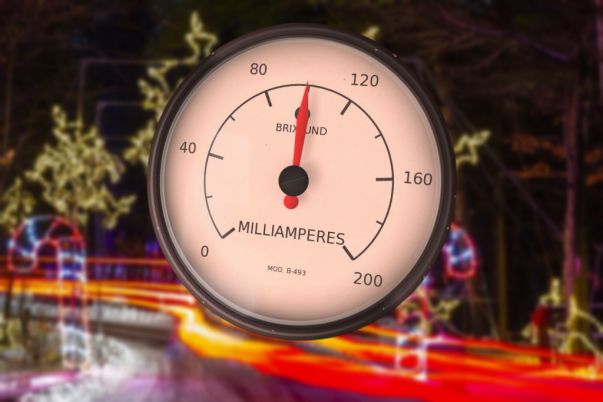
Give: 100,mA
